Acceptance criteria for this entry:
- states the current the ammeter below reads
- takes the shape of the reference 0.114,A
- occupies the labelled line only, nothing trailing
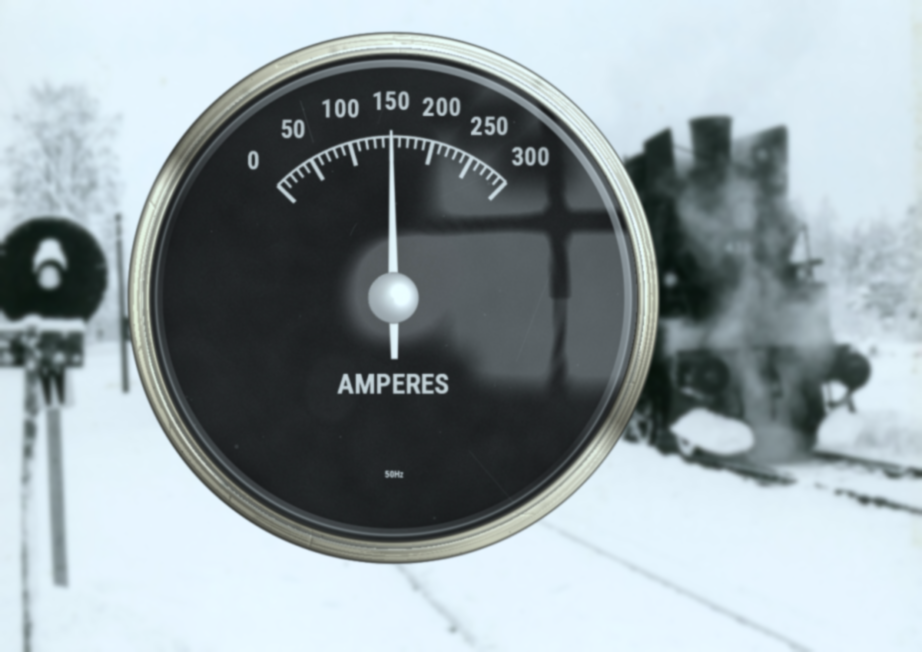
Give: 150,A
